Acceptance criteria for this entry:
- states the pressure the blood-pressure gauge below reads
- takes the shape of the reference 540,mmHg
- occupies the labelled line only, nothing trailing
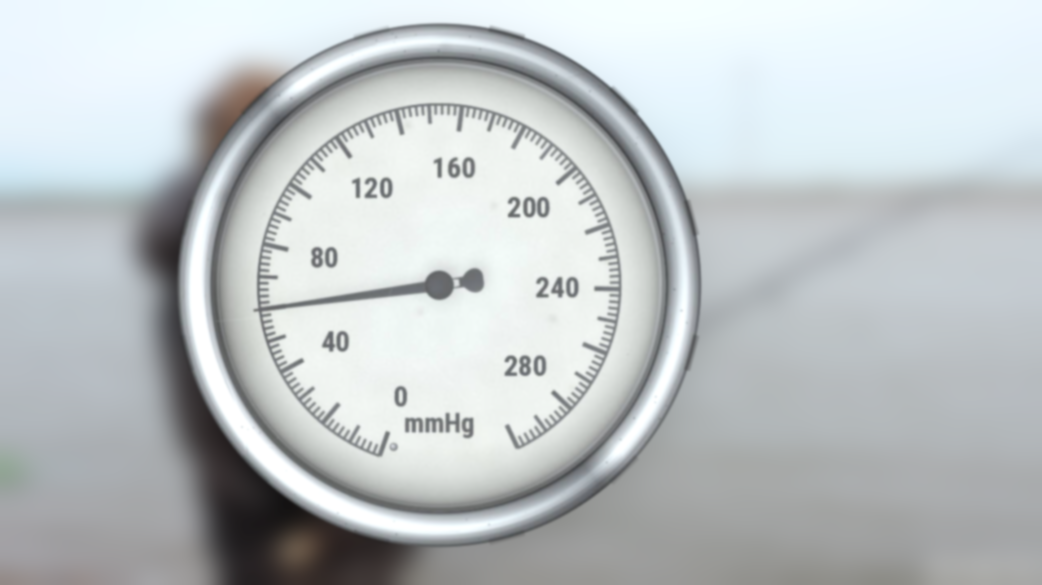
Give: 60,mmHg
